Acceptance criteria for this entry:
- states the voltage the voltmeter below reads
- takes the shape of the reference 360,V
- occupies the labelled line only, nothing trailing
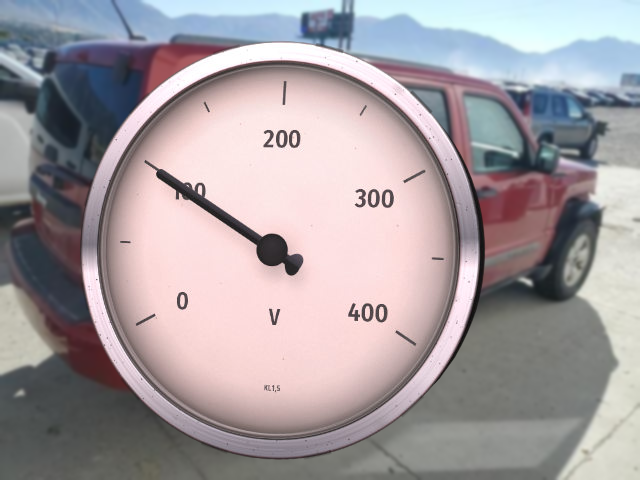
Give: 100,V
